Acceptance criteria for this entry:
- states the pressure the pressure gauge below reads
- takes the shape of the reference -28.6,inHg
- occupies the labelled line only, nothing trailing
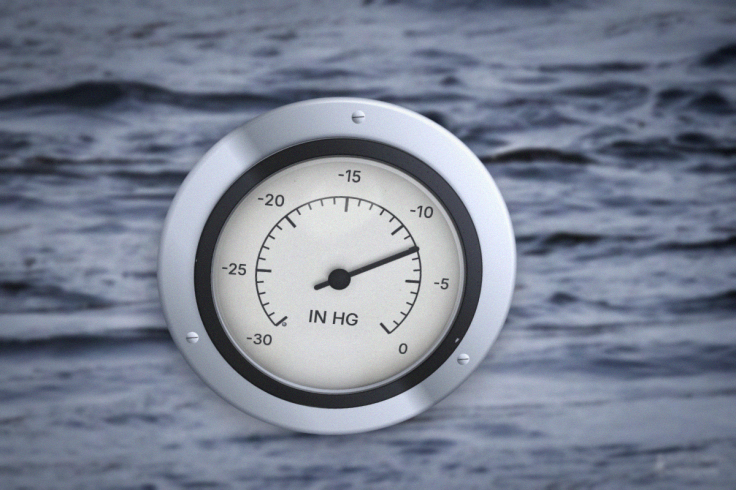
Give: -8,inHg
